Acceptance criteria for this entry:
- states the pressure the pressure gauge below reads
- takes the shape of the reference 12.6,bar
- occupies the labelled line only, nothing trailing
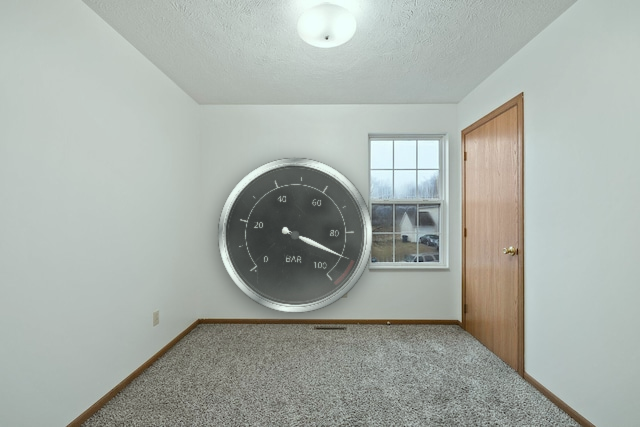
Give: 90,bar
